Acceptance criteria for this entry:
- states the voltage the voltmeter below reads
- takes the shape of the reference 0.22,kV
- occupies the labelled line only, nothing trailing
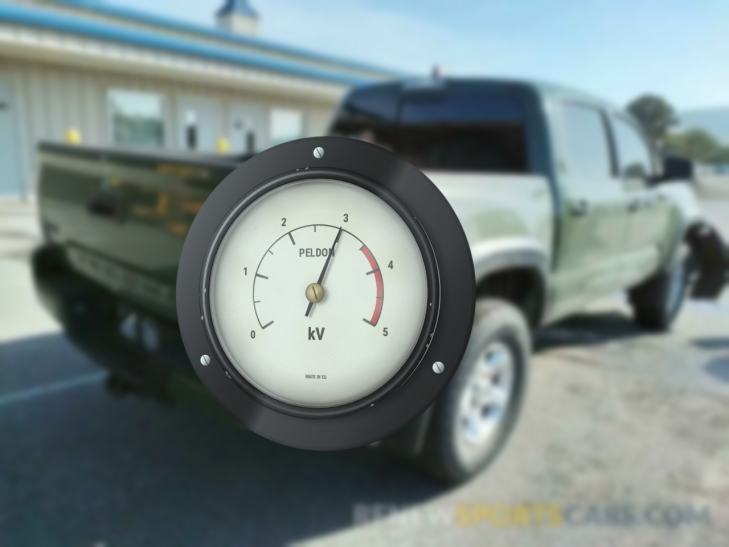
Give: 3,kV
